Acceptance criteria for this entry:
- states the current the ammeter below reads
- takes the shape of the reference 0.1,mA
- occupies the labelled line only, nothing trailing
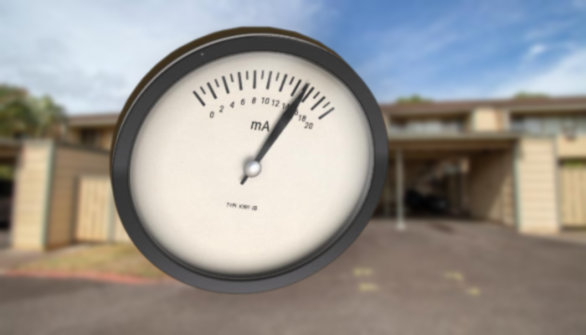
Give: 15,mA
